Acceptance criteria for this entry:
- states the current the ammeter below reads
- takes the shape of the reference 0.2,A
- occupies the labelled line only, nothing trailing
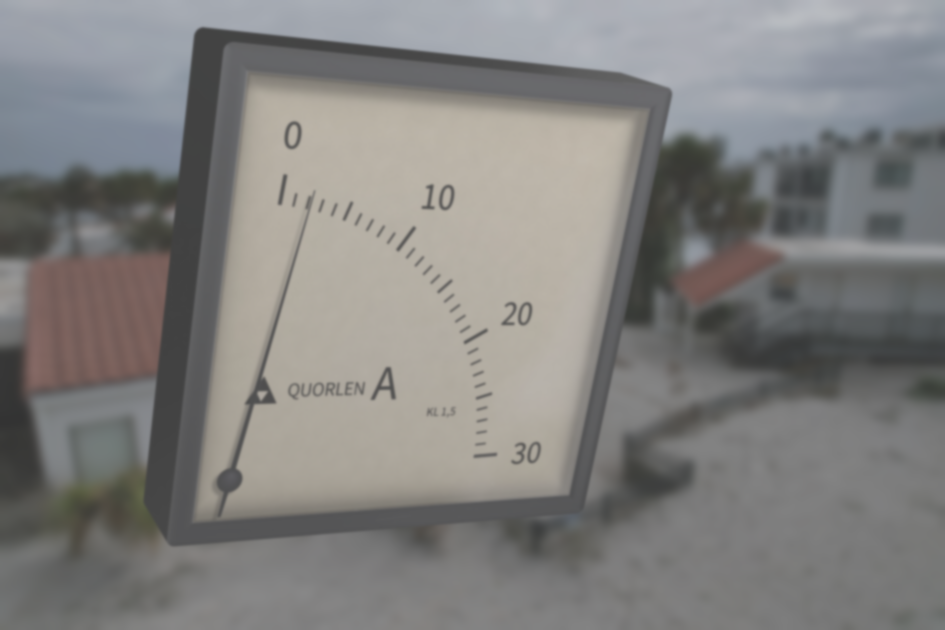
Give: 2,A
